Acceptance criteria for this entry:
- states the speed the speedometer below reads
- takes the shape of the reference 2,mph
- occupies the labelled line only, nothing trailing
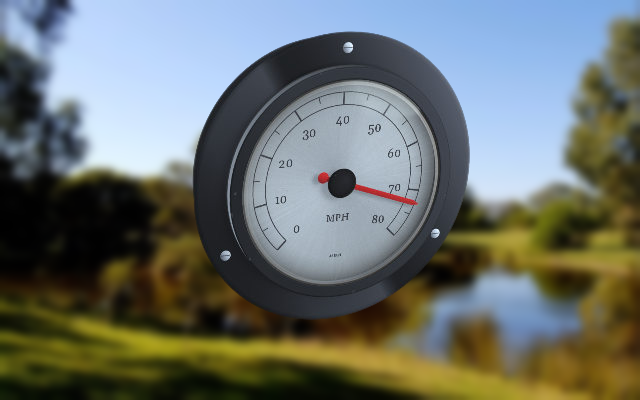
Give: 72.5,mph
